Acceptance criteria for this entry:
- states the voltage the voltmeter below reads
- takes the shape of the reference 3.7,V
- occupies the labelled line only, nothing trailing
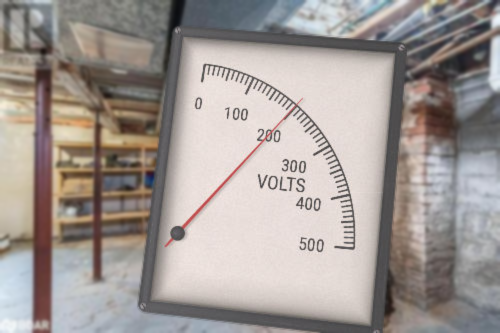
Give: 200,V
